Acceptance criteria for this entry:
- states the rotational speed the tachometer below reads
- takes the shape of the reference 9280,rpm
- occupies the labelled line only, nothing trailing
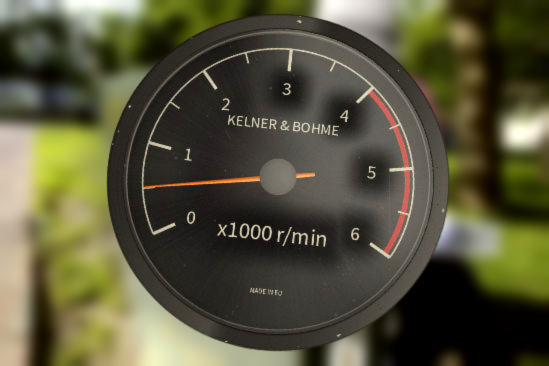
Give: 500,rpm
